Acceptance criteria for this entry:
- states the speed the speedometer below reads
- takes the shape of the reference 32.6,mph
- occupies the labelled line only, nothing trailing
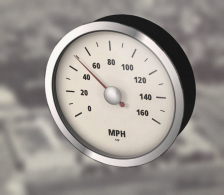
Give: 50,mph
